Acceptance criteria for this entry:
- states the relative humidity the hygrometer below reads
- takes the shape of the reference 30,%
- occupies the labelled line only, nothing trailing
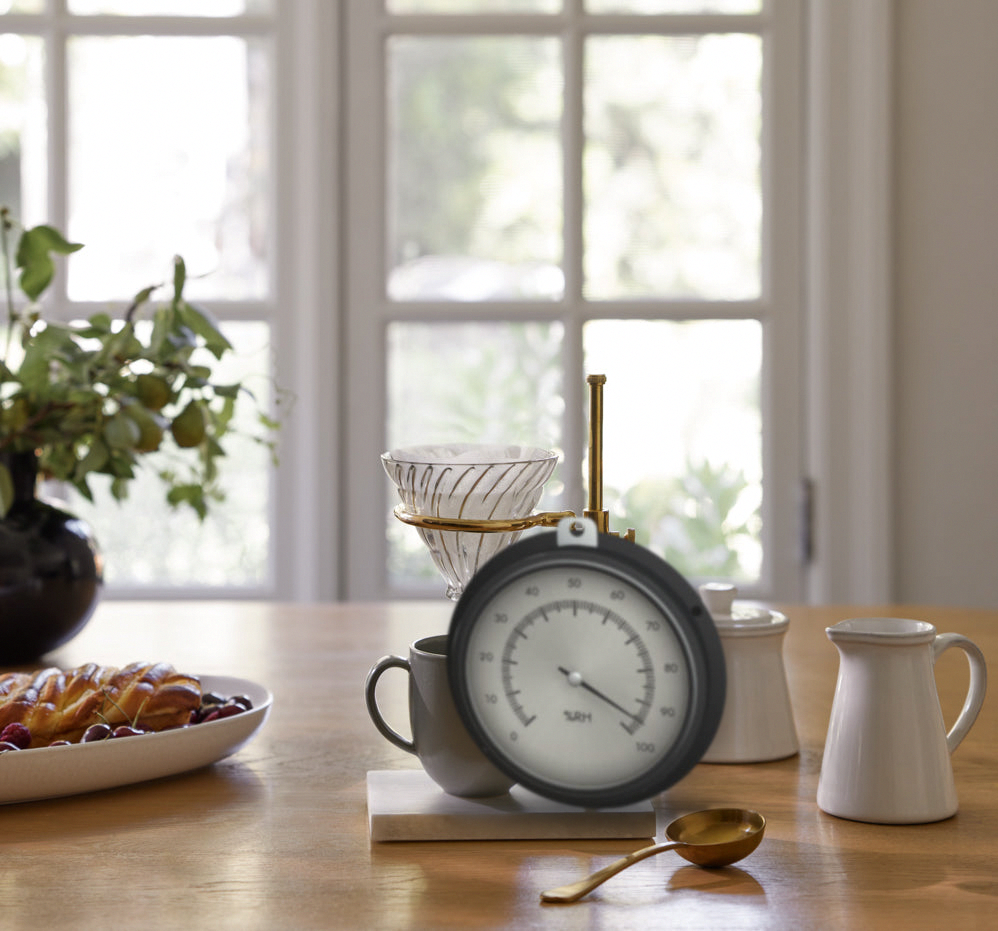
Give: 95,%
